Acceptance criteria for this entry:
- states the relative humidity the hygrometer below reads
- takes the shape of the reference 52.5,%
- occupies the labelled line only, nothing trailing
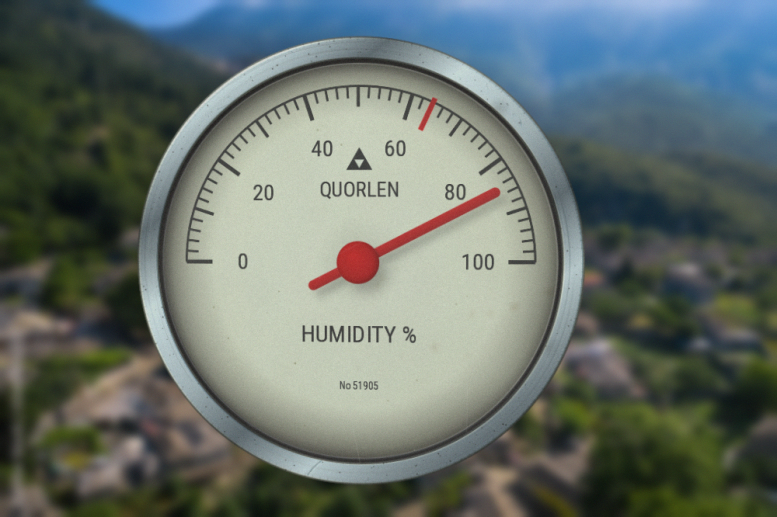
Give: 85,%
